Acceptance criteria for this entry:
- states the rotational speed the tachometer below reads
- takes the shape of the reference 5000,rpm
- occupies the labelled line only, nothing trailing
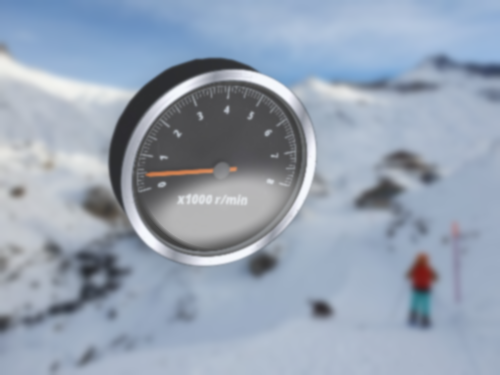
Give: 500,rpm
